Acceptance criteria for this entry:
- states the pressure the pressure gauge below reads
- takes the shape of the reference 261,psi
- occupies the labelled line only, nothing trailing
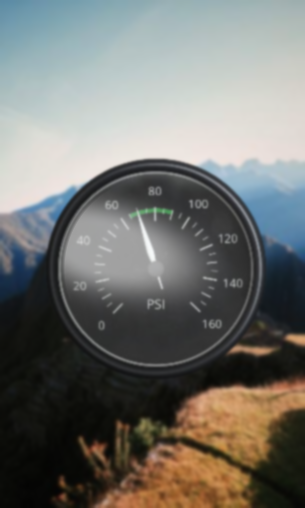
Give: 70,psi
